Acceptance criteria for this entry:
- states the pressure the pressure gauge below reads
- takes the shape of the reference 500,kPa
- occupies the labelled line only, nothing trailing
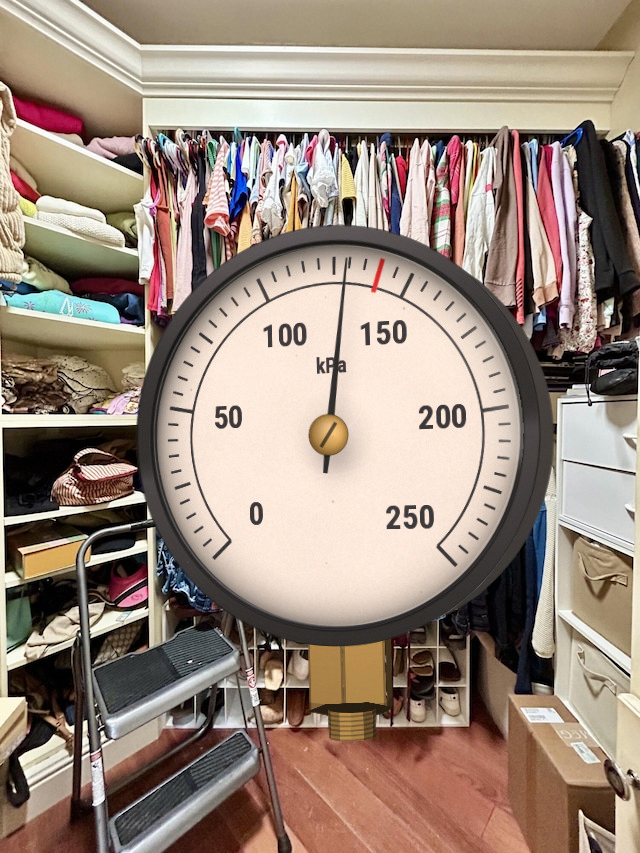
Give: 130,kPa
